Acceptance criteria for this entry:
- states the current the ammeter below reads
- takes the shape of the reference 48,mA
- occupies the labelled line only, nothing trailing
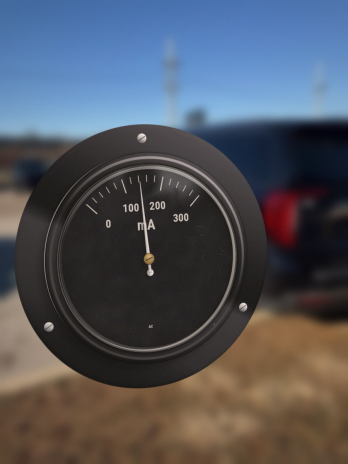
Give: 140,mA
